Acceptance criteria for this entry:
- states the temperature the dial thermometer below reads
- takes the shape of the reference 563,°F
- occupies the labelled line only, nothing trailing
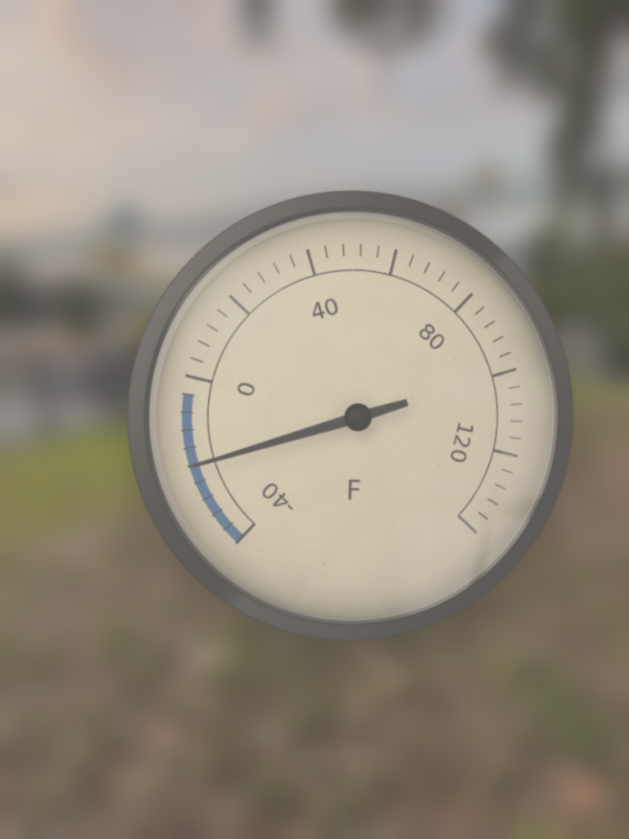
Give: -20,°F
